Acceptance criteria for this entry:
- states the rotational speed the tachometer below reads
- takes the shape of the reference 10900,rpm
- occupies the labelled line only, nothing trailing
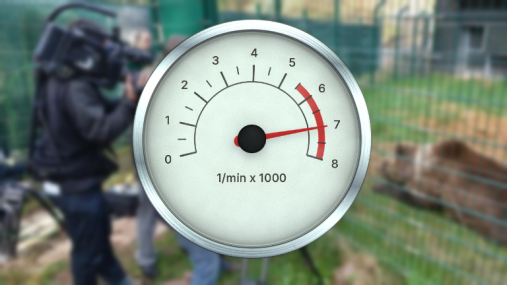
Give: 7000,rpm
